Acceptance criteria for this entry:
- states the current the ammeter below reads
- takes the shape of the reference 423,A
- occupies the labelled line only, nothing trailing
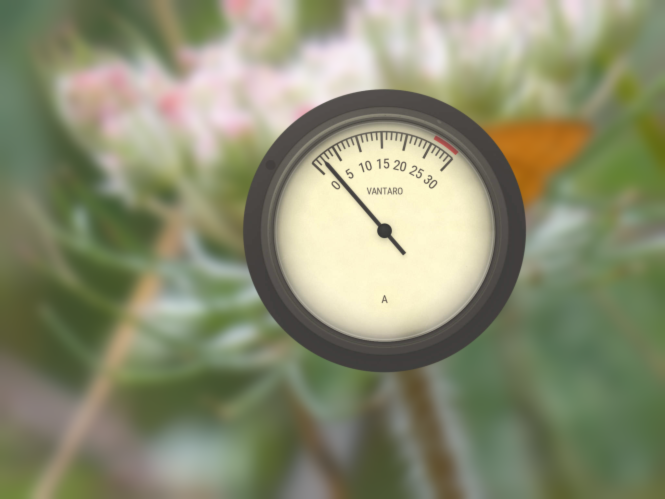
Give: 2,A
